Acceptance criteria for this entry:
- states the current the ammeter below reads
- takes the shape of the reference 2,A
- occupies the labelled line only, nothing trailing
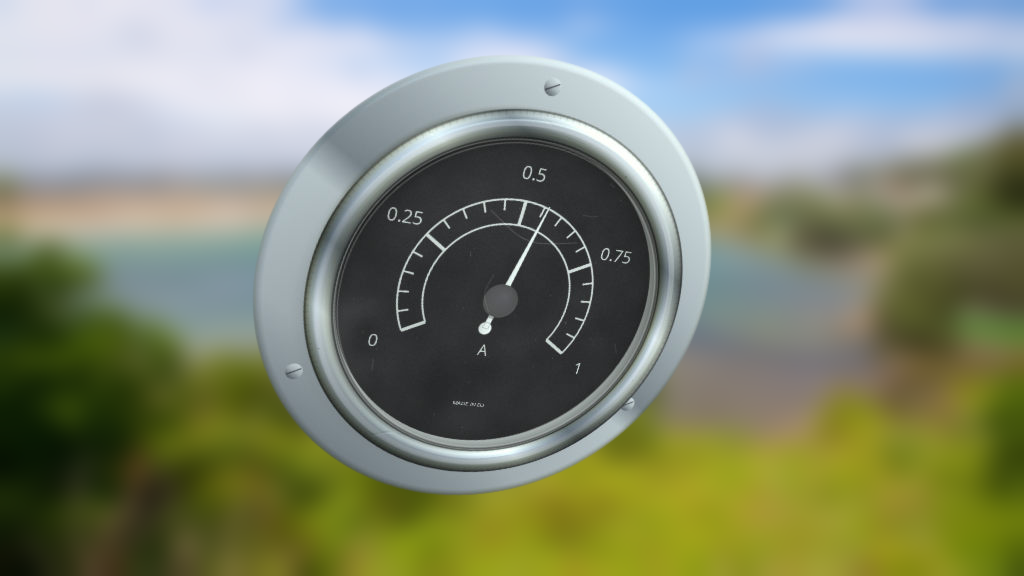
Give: 0.55,A
